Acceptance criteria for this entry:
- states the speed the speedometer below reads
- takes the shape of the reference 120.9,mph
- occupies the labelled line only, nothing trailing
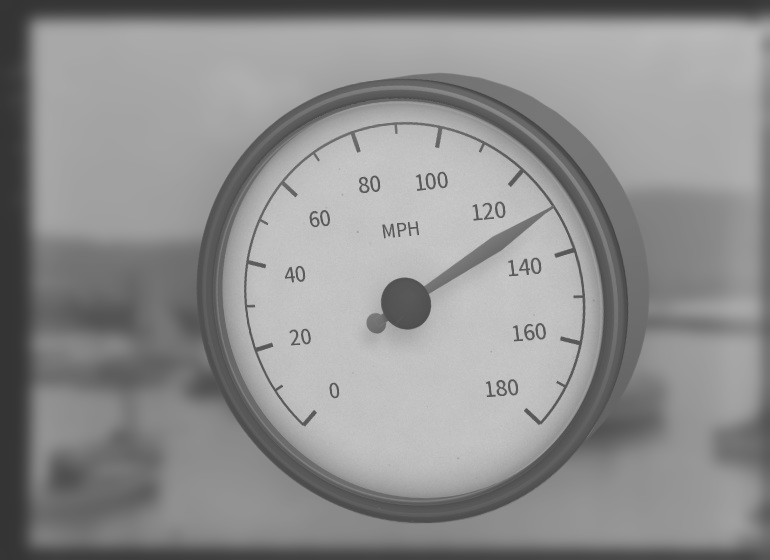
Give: 130,mph
